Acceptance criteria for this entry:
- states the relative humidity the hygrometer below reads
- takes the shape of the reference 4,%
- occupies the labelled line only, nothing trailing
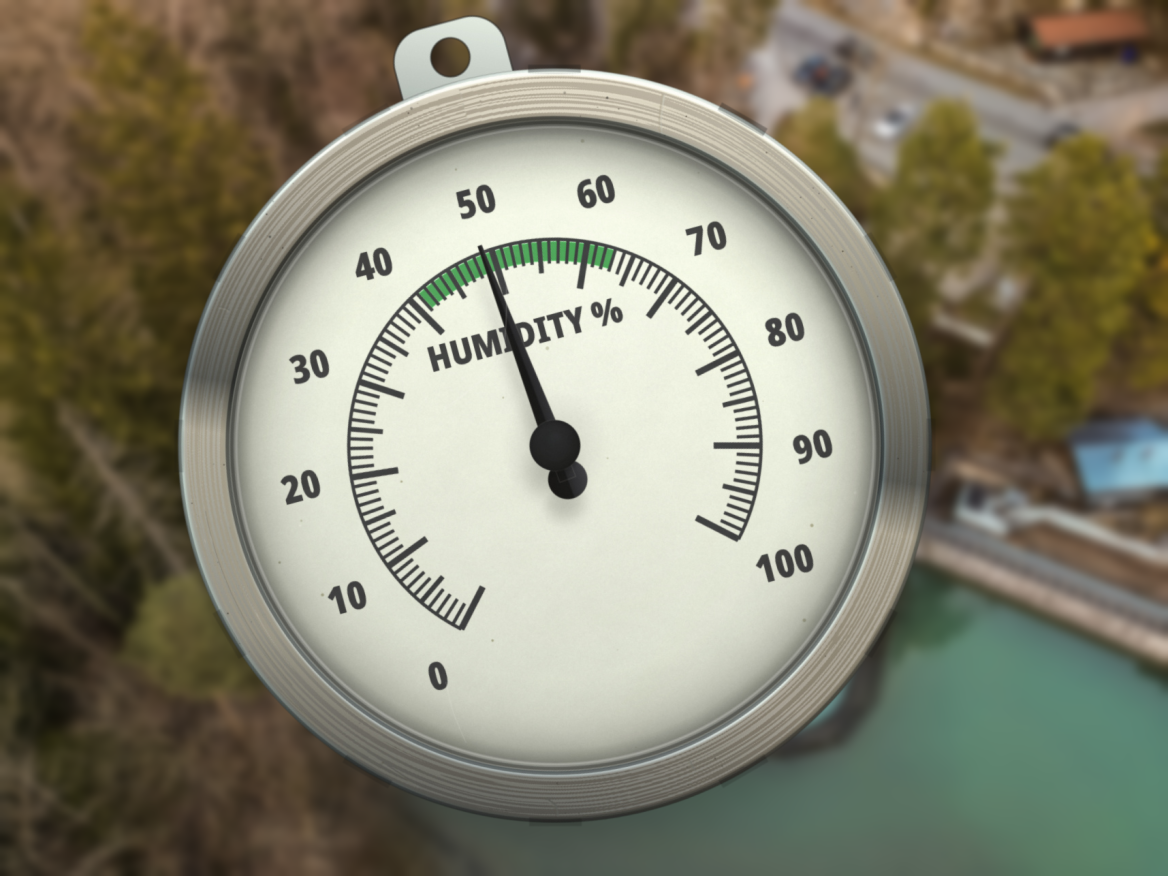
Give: 49,%
